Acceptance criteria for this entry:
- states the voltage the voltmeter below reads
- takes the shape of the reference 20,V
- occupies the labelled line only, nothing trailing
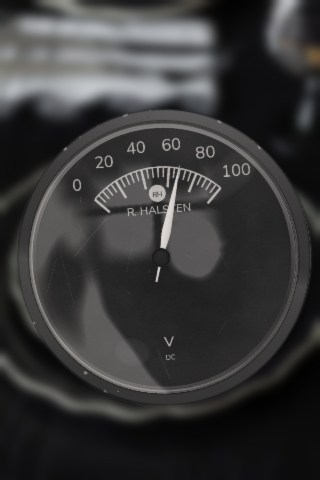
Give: 68,V
